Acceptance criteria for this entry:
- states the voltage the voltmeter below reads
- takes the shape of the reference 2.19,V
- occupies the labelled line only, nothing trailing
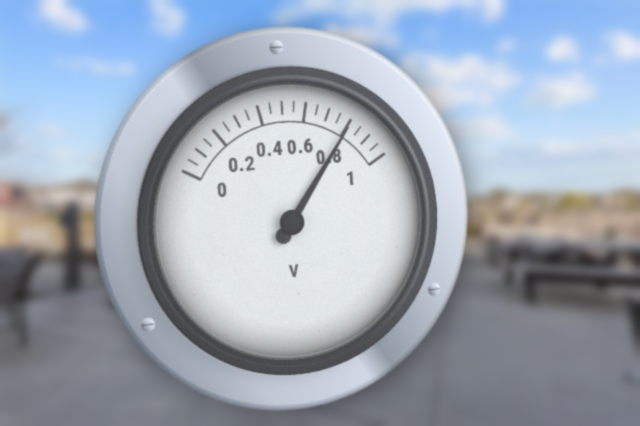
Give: 0.8,V
